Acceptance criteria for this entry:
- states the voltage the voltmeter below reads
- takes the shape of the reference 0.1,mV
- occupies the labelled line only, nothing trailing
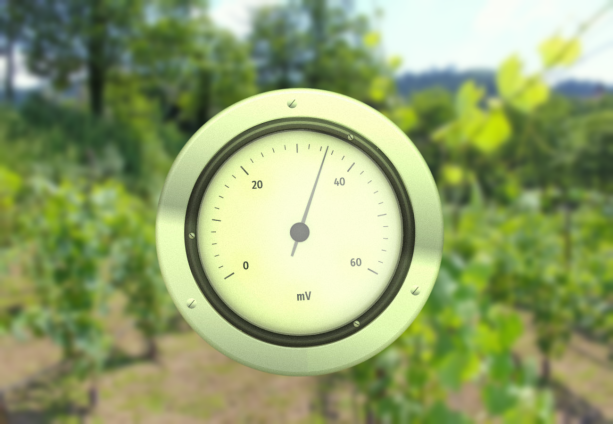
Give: 35,mV
